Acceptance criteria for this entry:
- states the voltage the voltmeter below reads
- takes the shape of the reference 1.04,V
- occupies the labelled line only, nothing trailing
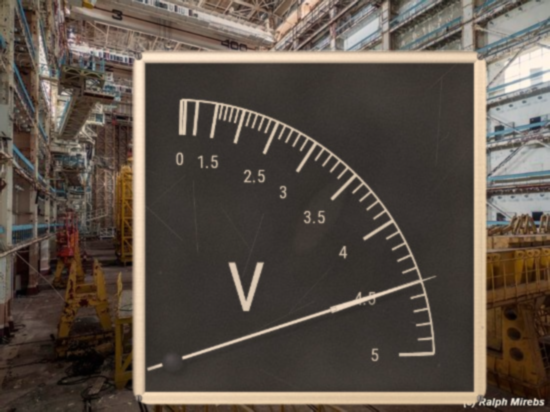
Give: 4.5,V
